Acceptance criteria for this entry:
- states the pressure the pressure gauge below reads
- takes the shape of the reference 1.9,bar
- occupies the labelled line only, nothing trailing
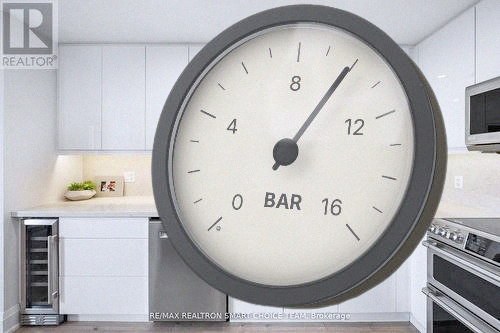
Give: 10,bar
